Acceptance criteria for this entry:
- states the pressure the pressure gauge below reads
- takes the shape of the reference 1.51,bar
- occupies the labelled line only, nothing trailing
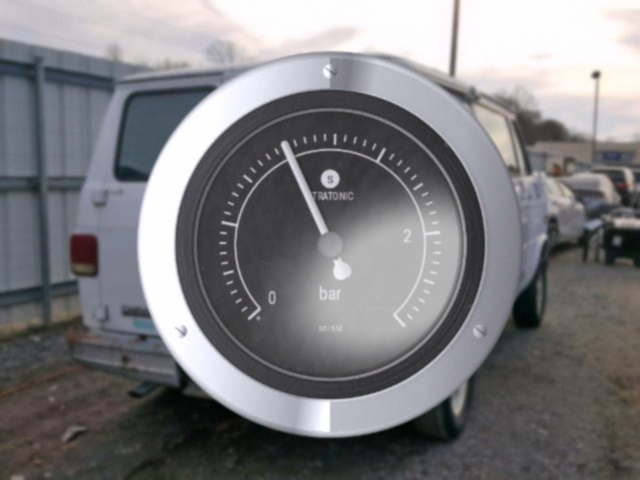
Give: 1,bar
